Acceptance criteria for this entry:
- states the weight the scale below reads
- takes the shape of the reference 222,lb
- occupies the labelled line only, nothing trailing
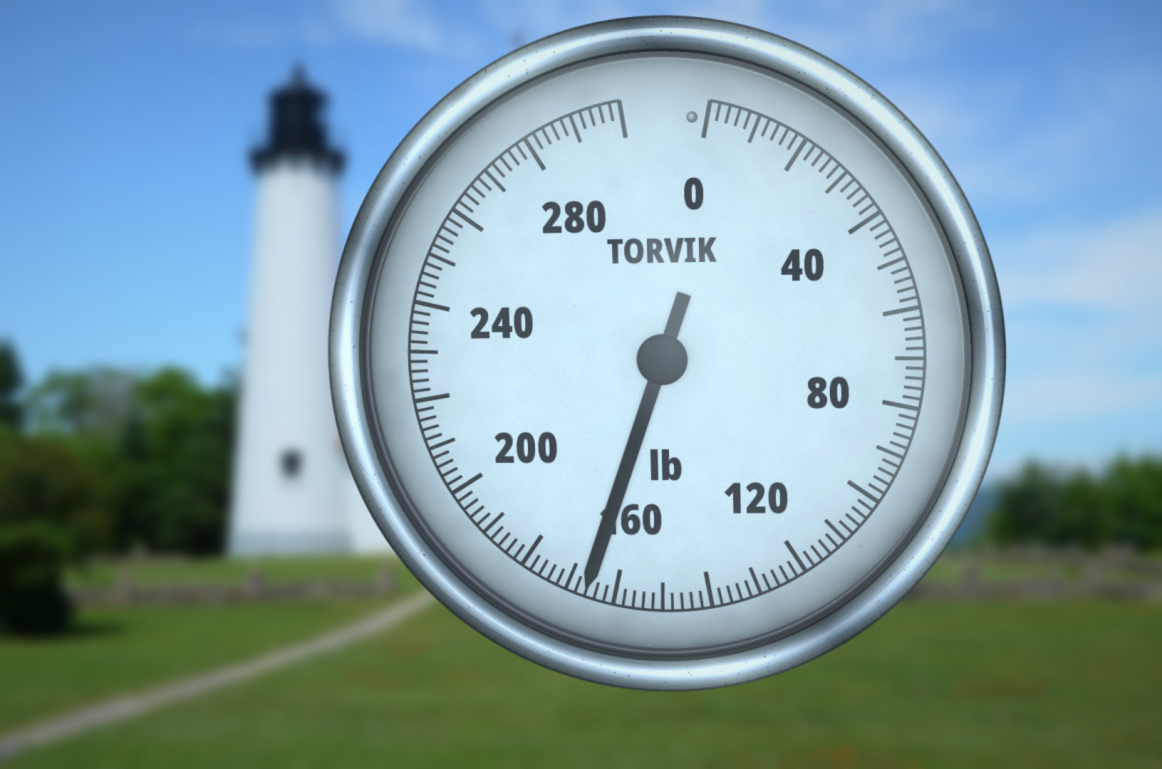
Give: 166,lb
